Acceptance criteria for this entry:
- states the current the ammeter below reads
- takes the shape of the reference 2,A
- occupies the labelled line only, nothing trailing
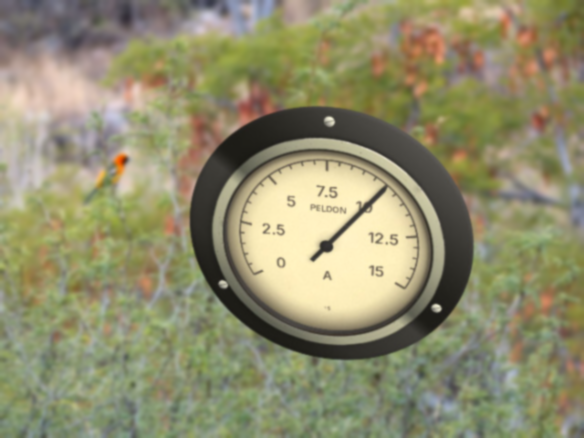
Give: 10,A
